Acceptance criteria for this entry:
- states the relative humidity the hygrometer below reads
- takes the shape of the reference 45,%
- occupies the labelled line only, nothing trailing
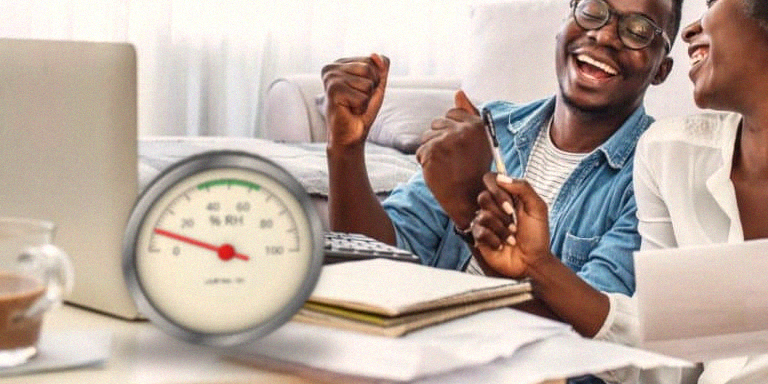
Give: 10,%
